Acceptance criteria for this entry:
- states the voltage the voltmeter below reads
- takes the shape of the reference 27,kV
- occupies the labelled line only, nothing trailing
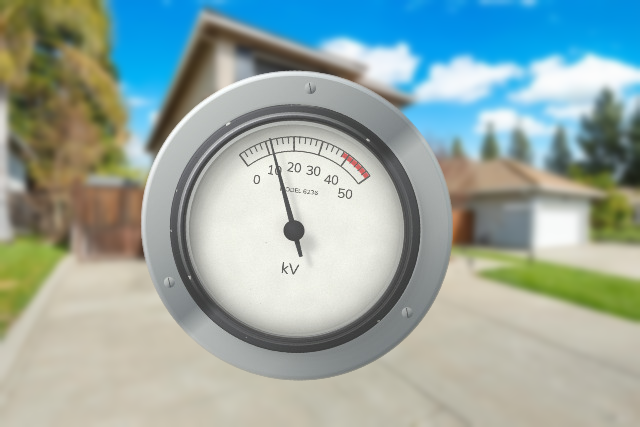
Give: 12,kV
